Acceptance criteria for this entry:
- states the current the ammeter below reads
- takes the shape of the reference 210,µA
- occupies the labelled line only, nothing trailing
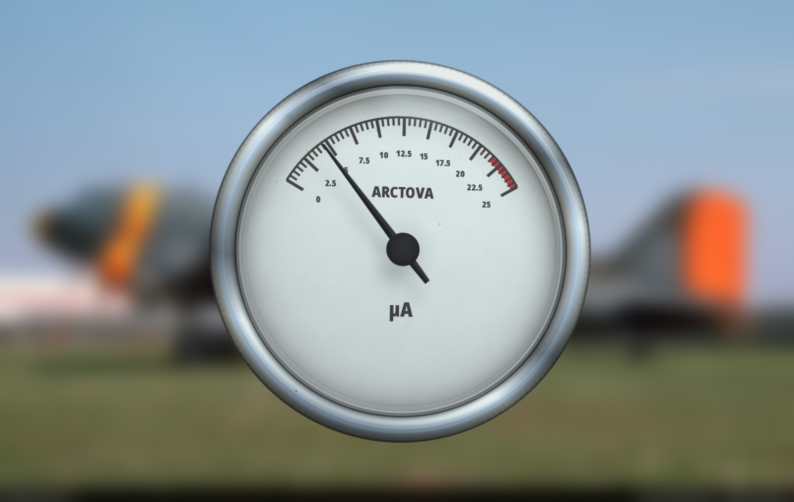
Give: 4.5,µA
